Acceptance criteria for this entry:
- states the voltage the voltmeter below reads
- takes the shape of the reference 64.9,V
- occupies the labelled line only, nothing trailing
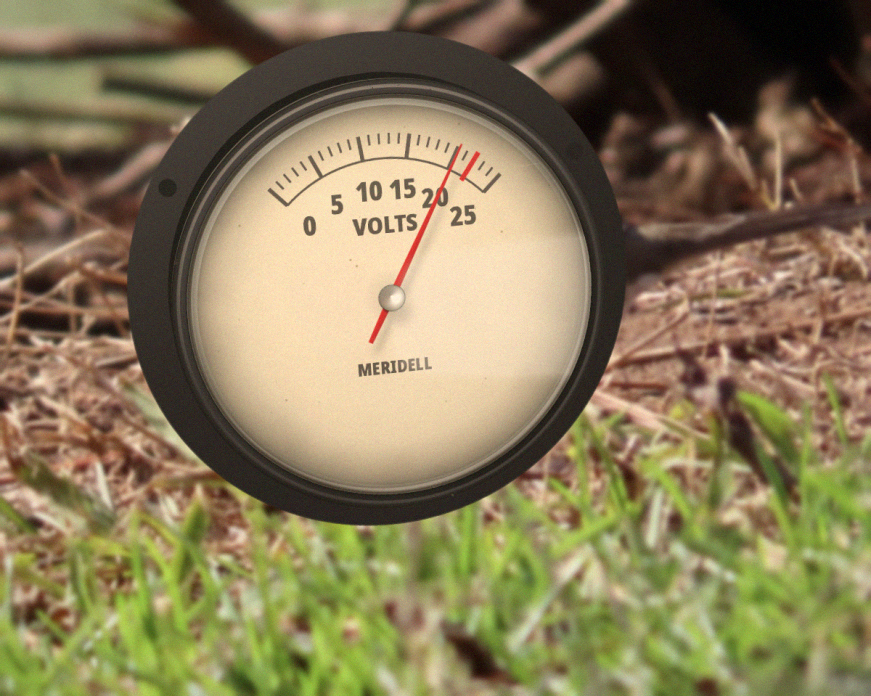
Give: 20,V
